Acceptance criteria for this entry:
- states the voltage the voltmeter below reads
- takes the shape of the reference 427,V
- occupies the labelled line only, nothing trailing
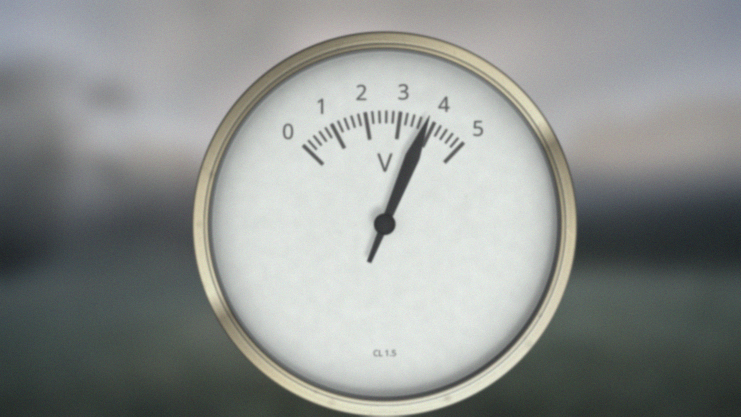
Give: 3.8,V
